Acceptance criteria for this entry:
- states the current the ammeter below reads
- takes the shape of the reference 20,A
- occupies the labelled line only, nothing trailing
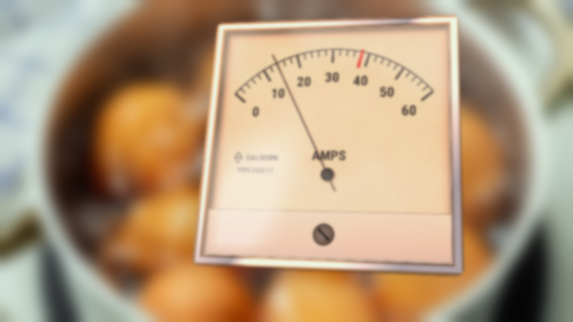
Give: 14,A
